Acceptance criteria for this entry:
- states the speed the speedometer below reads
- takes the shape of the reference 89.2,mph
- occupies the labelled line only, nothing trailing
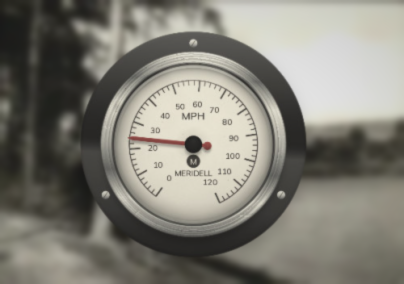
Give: 24,mph
